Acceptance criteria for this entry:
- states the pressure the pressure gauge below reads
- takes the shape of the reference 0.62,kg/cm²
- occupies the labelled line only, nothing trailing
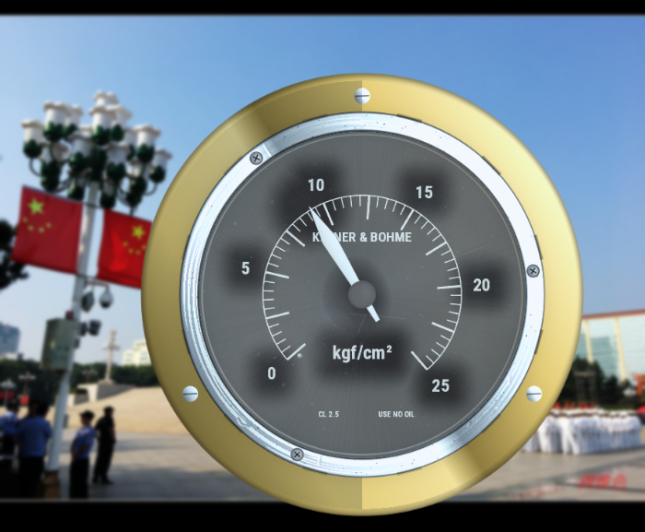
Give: 9.25,kg/cm²
